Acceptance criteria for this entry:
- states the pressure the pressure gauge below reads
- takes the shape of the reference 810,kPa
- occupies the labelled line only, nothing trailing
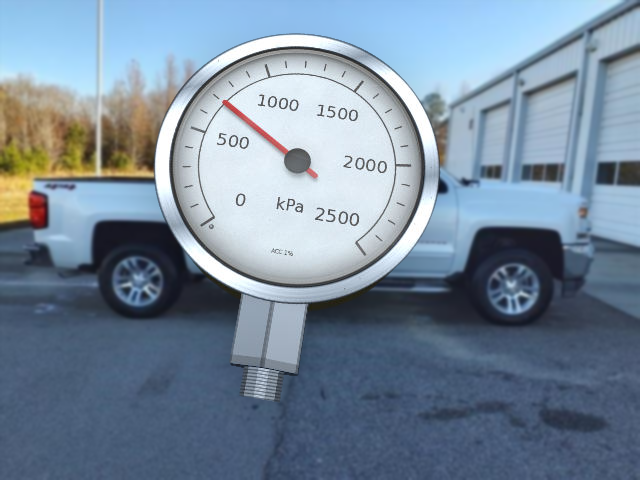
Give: 700,kPa
